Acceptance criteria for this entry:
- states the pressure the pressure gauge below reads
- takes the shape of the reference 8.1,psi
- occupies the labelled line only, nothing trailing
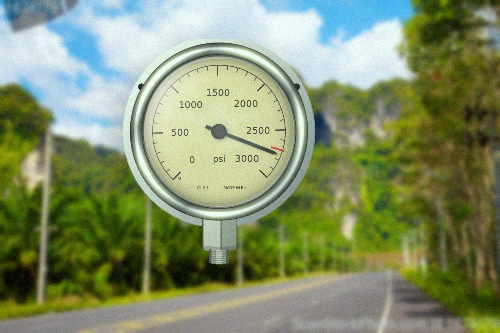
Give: 2750,psi
